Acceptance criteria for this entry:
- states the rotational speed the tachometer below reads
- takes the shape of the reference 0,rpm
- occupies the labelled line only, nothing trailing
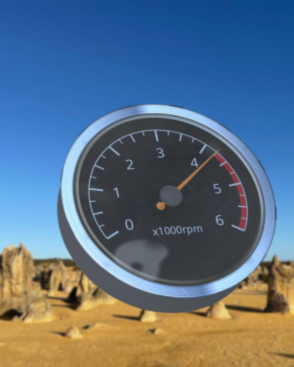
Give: 4250,rpm
